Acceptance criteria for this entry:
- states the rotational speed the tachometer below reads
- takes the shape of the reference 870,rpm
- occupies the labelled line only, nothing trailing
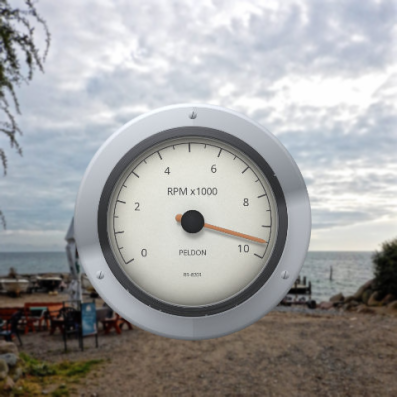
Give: 9500,rpm
